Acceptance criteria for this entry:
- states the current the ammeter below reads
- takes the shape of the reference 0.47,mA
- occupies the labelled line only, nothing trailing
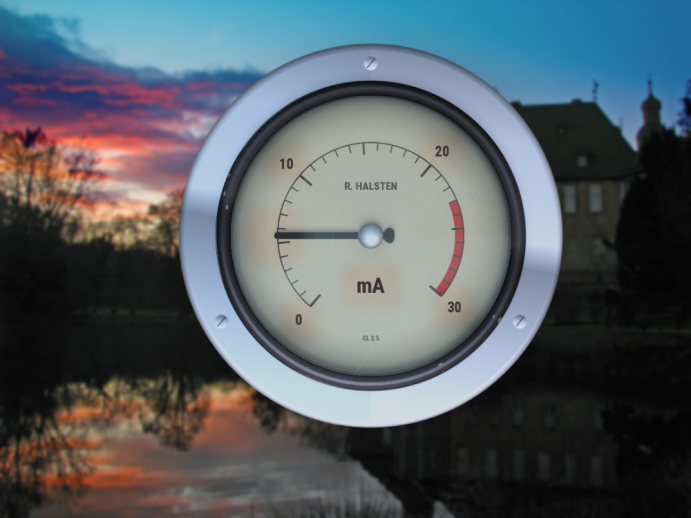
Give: 5.5,mA
